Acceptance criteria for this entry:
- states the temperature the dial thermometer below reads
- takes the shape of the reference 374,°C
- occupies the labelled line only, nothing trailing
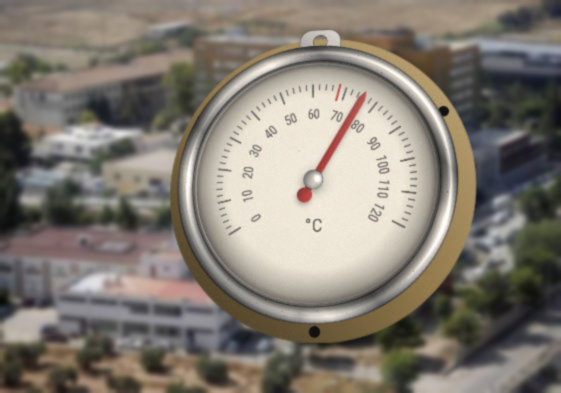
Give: 76,°C
